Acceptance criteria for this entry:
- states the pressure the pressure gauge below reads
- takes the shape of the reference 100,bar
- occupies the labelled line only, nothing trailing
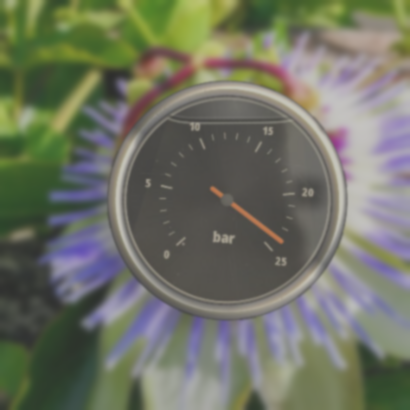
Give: 24,bar
